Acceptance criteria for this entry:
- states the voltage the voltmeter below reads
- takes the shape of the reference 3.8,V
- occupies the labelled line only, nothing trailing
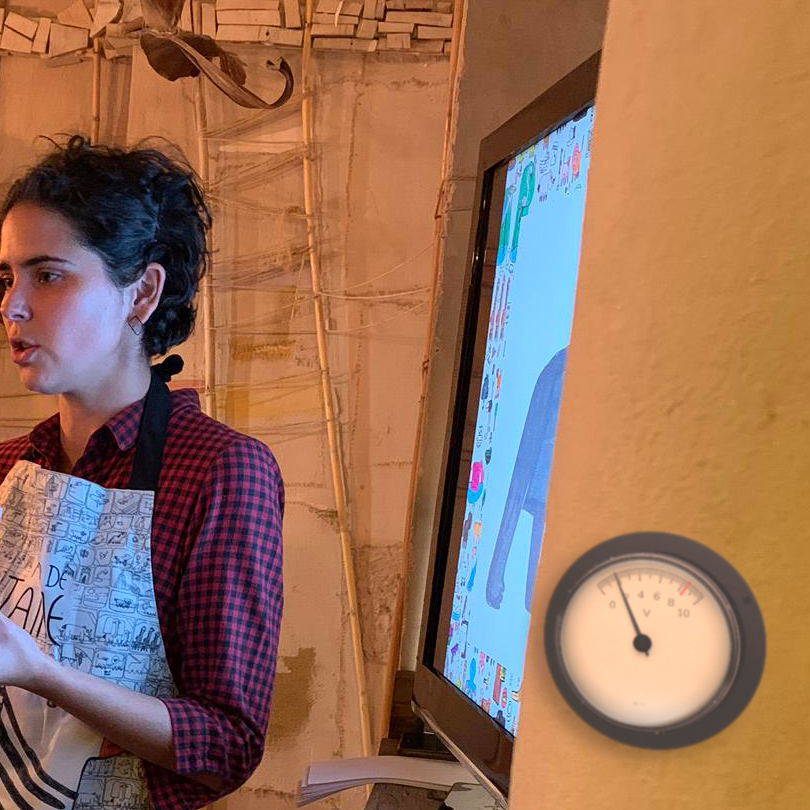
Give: 2,V
